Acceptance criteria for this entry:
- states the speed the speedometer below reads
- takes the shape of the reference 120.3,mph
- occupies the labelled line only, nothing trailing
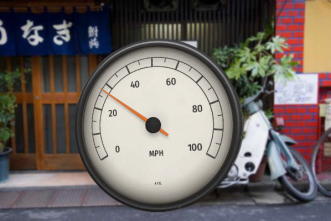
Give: 27.5,mph
